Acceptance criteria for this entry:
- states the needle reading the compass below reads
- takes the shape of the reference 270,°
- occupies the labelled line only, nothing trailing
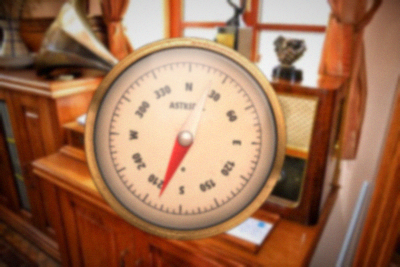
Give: 200,°
